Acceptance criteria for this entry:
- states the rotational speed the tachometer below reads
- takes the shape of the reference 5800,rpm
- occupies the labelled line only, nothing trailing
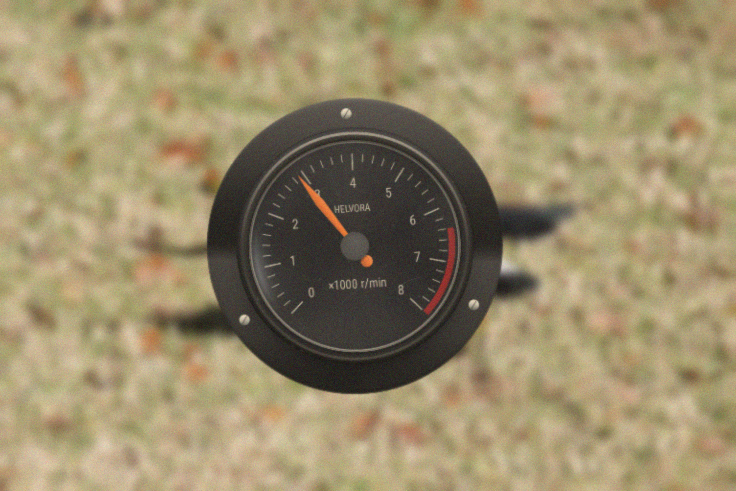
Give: 2900,rpm
